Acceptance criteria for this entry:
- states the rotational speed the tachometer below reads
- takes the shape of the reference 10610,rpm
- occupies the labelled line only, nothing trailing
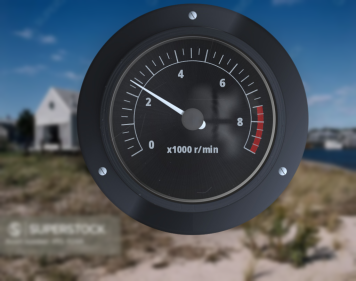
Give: 2375,rpm
